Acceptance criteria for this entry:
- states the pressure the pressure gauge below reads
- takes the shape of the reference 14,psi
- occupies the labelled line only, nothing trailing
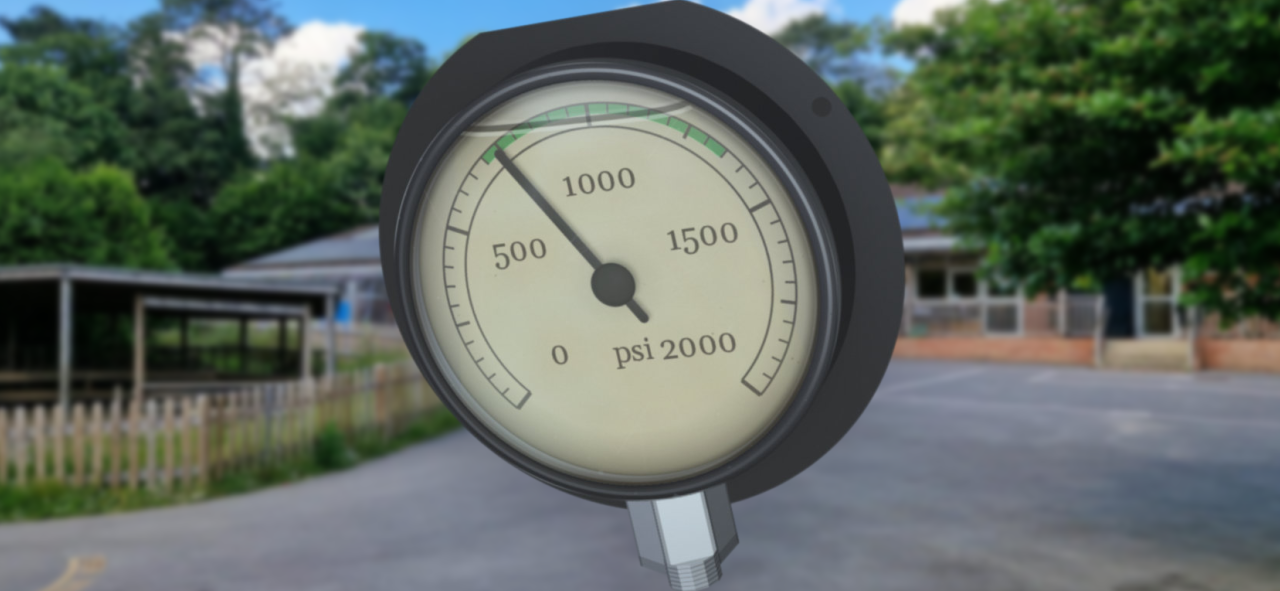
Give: 750,psi
